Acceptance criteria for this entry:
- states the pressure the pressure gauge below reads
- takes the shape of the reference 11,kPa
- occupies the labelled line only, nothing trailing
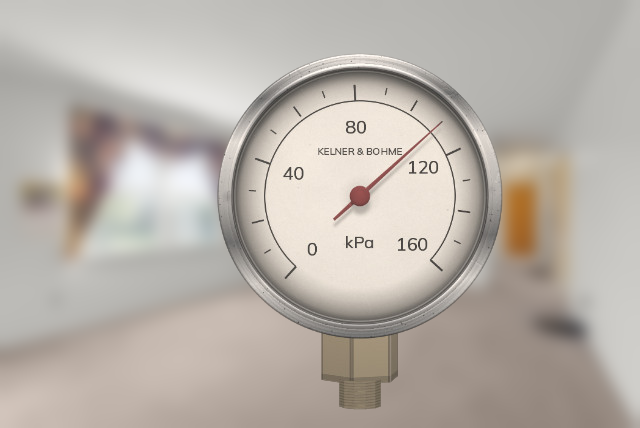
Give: 110,kPa
